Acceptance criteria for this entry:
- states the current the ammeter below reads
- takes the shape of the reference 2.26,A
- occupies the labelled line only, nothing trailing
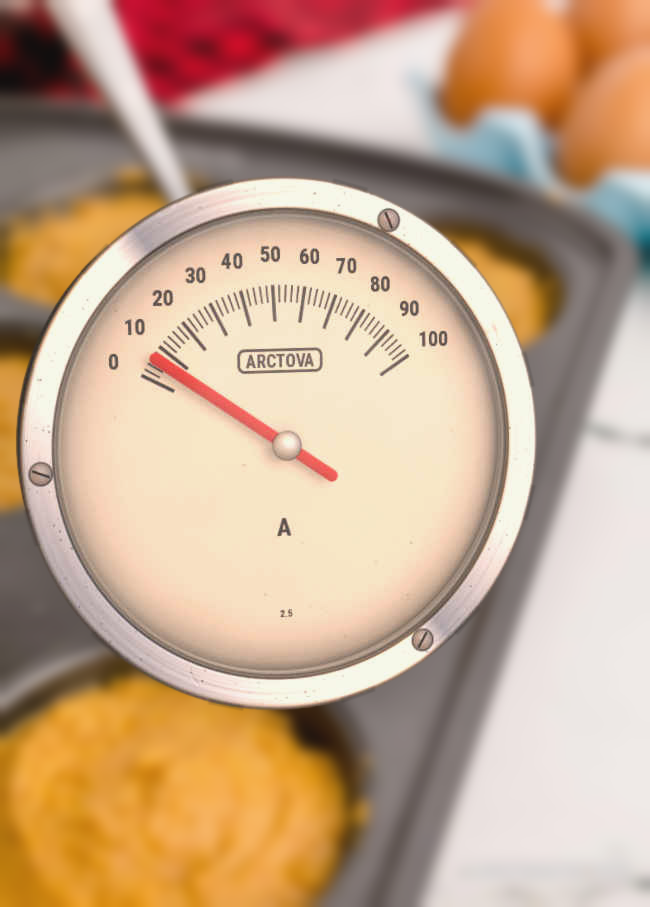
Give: 6,A
